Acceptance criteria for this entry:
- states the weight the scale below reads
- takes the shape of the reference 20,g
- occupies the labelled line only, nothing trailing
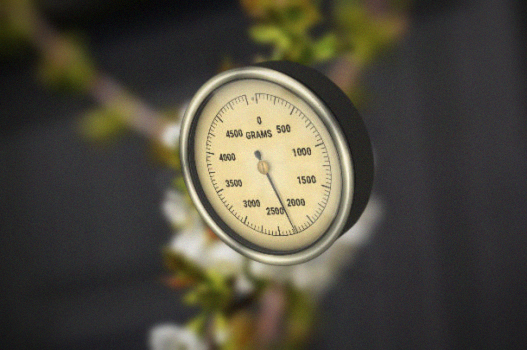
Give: 2250,g
